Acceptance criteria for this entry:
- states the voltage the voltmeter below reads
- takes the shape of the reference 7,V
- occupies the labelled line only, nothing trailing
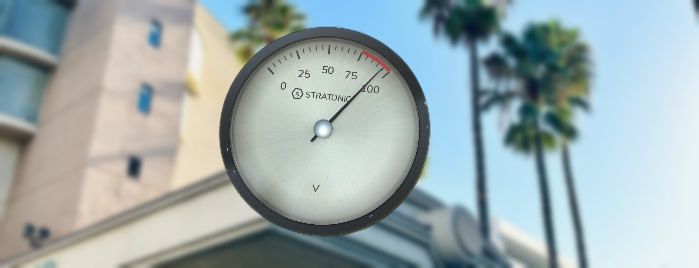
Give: 95,V
